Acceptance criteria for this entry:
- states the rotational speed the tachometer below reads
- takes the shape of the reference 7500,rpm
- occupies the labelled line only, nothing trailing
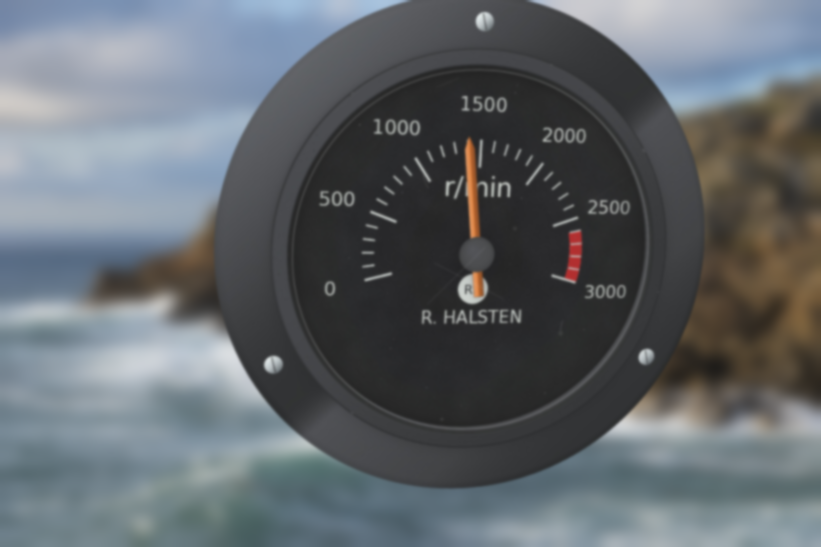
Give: 1400,rpm
